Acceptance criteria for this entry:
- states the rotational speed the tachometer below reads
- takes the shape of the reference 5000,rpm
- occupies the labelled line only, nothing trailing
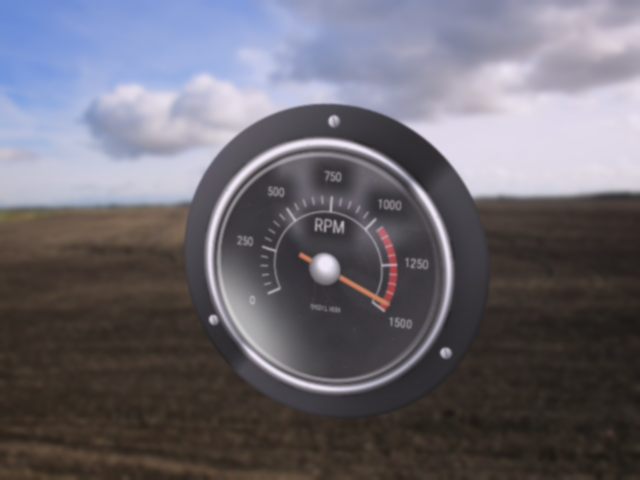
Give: 1450,rpm
